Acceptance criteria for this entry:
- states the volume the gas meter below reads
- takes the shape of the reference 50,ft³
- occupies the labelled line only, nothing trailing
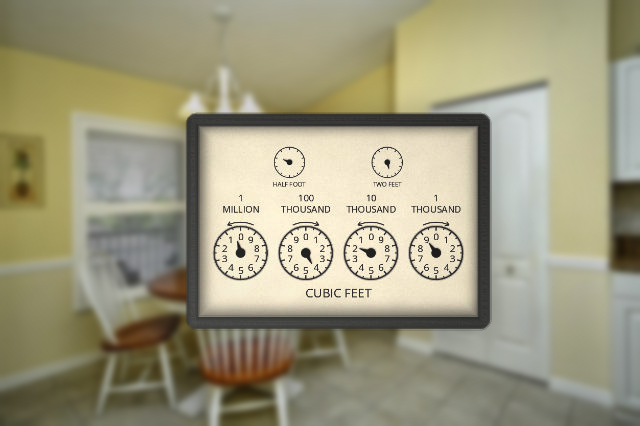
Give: 41900,ft³
